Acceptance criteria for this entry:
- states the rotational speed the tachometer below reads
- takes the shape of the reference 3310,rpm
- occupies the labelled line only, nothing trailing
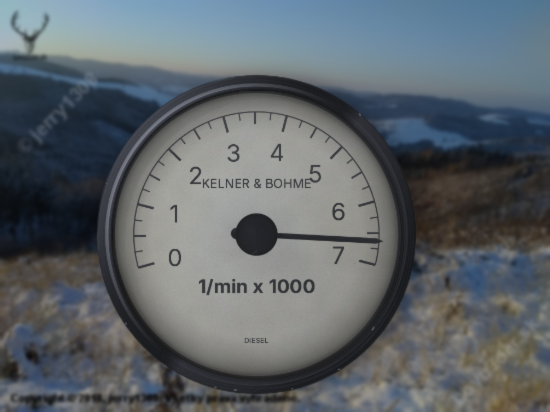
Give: 6625,rpm
